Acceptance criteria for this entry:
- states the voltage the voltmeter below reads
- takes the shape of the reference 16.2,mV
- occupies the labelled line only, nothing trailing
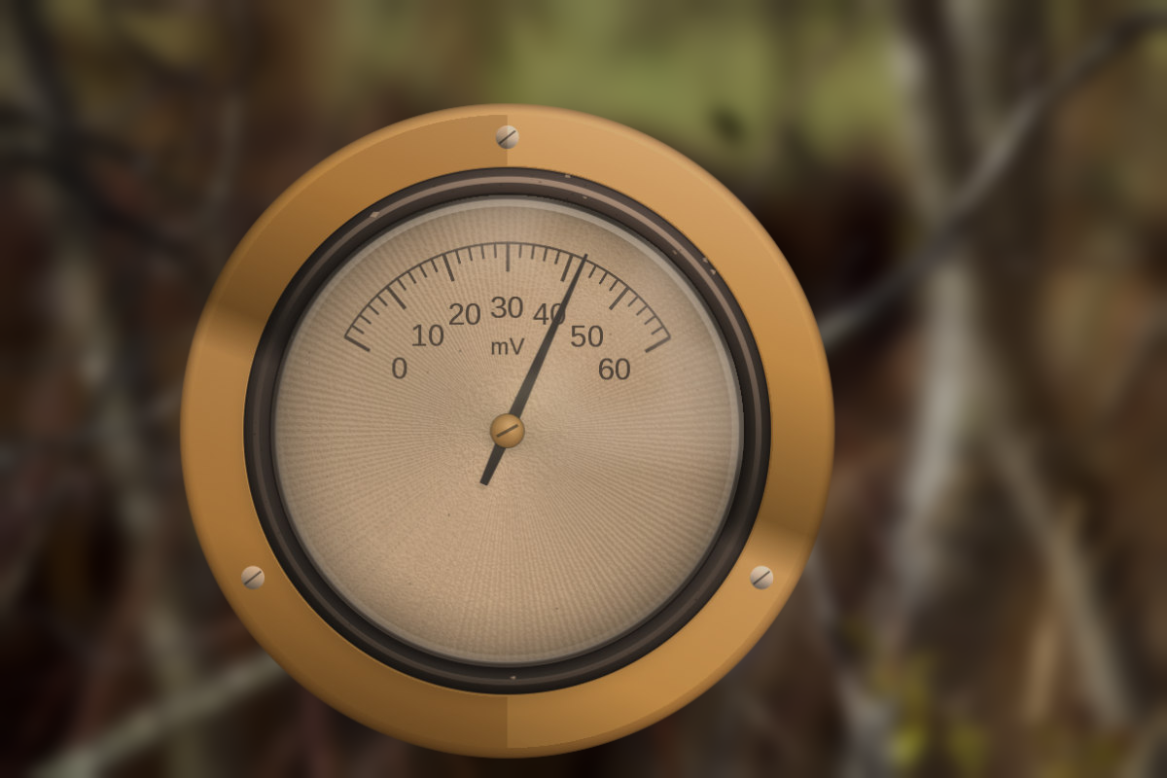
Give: 42,mV
